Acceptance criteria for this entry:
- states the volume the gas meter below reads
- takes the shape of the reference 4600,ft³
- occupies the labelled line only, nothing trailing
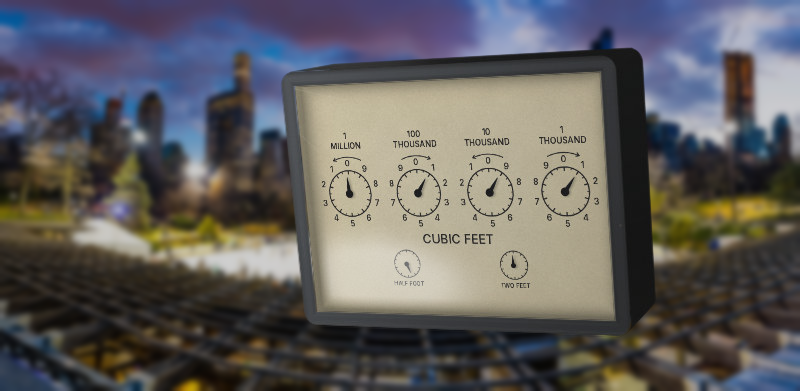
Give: 9100,ft³
